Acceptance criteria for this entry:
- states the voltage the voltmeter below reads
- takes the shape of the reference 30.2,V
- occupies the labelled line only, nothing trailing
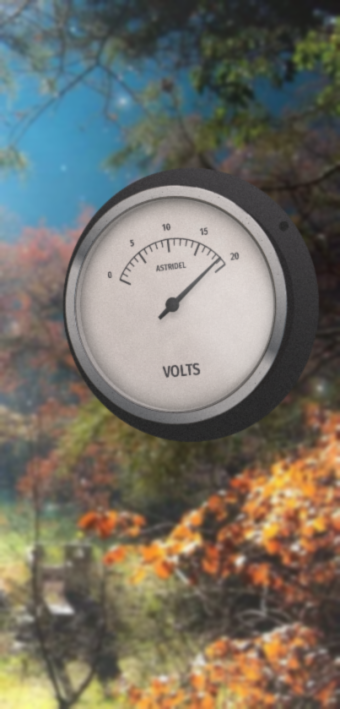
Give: 19,V
